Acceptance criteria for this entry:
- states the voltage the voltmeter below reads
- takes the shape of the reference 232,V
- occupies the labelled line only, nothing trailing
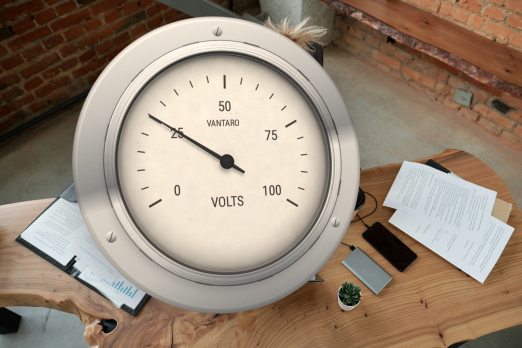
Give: 25,V
